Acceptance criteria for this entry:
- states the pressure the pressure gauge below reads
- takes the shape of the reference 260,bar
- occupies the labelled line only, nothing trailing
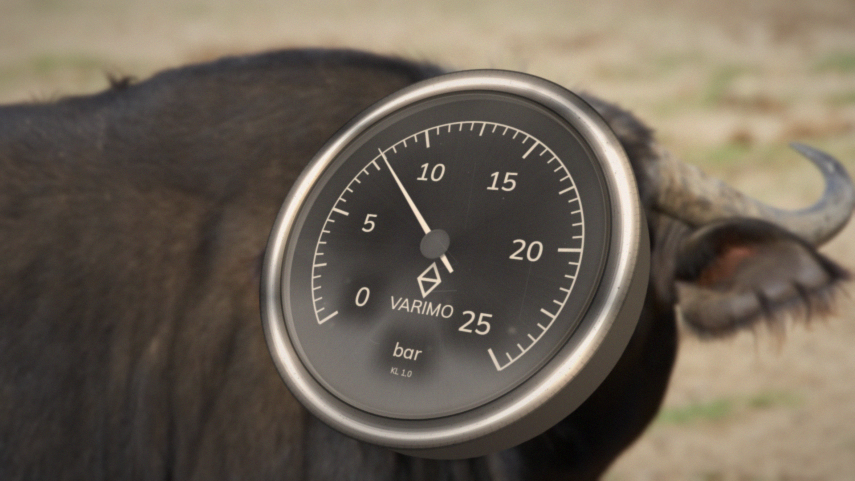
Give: 8,bar
